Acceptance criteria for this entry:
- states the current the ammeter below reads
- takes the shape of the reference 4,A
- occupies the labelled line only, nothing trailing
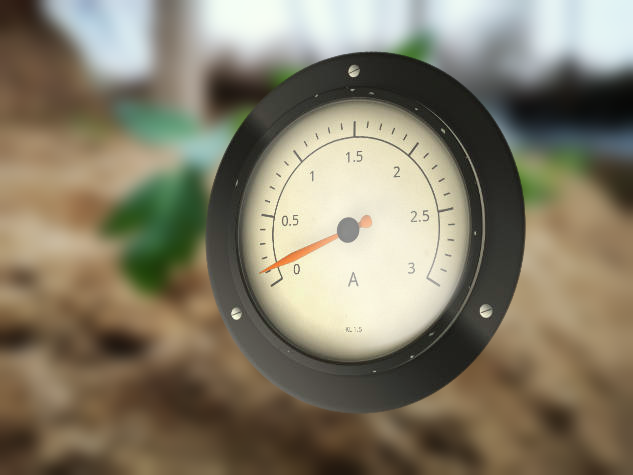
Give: 0.1,A
